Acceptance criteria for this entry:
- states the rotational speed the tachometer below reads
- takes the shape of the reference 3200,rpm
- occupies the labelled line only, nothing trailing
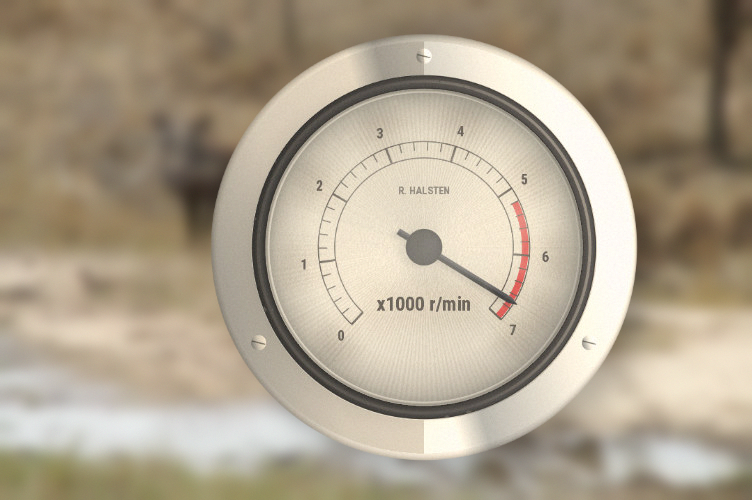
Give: 6700,rpm
